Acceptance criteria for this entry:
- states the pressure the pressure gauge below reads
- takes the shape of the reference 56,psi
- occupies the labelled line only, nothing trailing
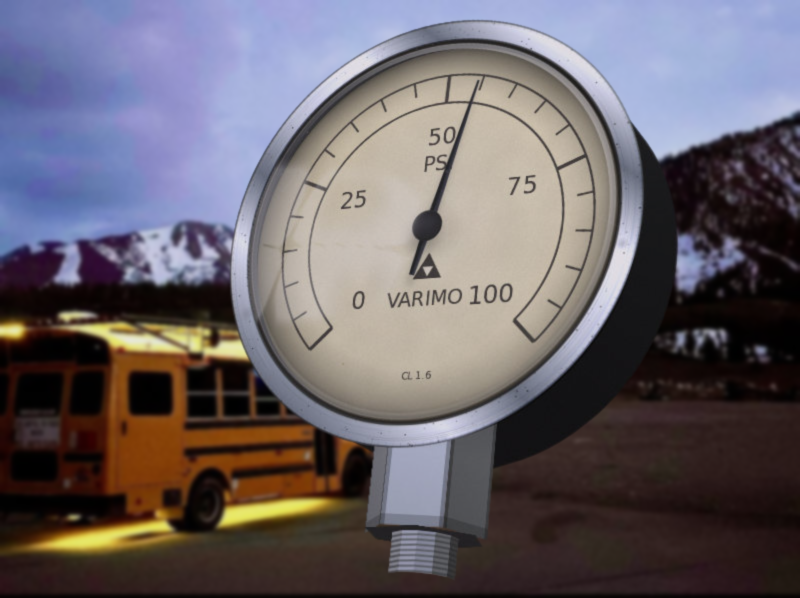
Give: 55,psi
